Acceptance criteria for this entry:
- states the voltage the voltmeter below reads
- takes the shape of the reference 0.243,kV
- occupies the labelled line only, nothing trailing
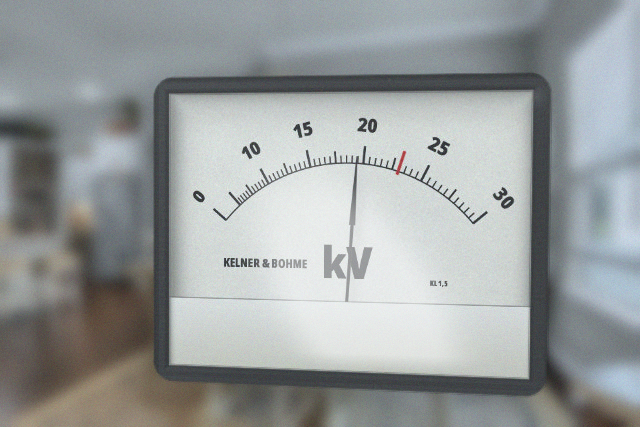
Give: 19.5,kV
